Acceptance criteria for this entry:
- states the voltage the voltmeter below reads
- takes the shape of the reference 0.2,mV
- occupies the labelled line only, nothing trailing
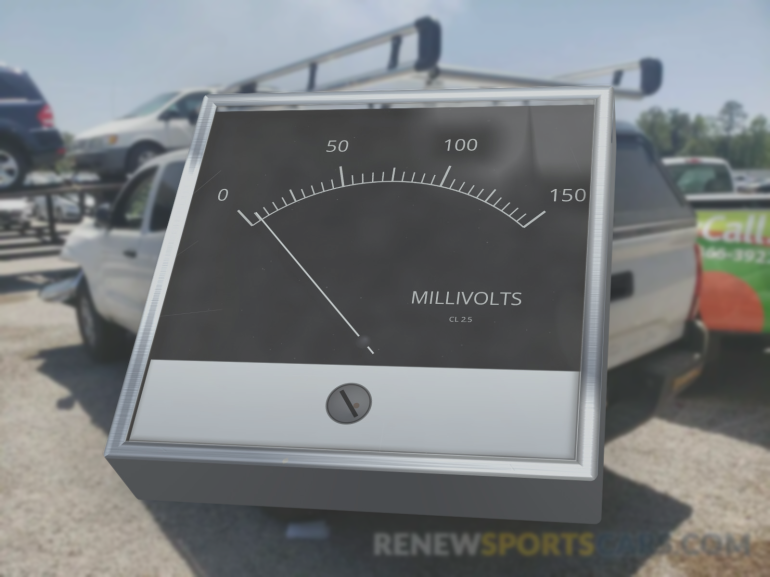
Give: 5,mV
